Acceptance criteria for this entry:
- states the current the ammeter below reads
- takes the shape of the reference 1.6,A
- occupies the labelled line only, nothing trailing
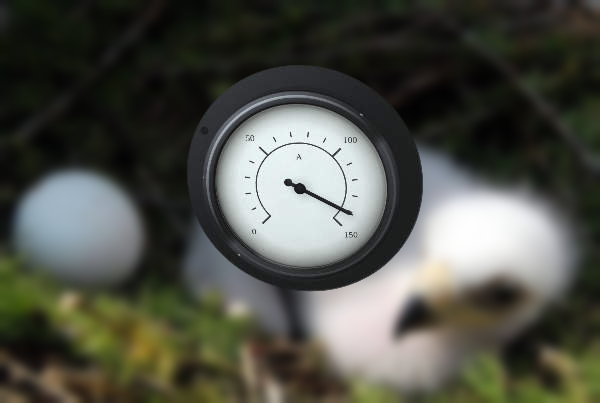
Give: 140,A
